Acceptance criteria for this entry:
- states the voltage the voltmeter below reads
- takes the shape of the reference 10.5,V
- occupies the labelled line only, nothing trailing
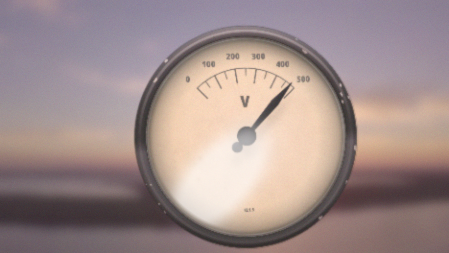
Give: 475,V
